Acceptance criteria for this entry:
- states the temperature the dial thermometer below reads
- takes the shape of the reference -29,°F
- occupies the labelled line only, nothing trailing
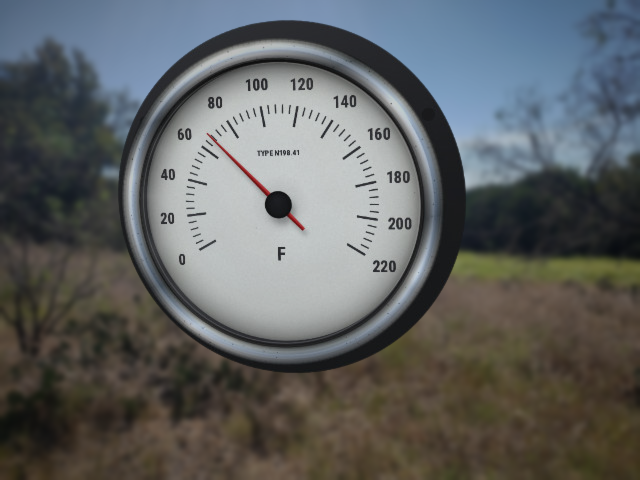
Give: 68,°F
